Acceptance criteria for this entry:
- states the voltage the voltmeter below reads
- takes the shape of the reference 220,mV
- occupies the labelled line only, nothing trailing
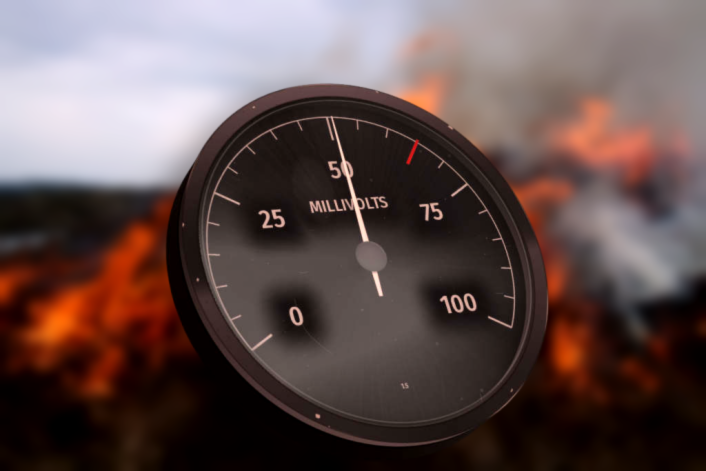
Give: 50,mV
